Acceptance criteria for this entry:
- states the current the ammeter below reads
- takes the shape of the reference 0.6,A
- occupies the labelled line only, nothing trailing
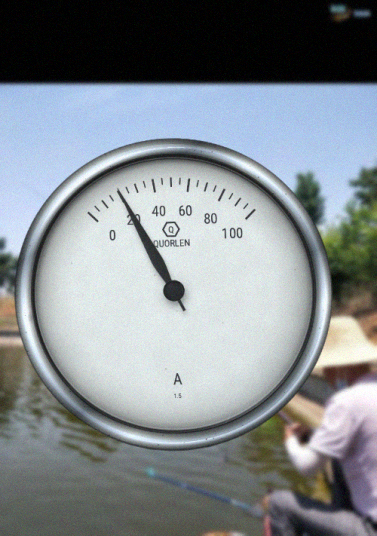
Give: 20,A
